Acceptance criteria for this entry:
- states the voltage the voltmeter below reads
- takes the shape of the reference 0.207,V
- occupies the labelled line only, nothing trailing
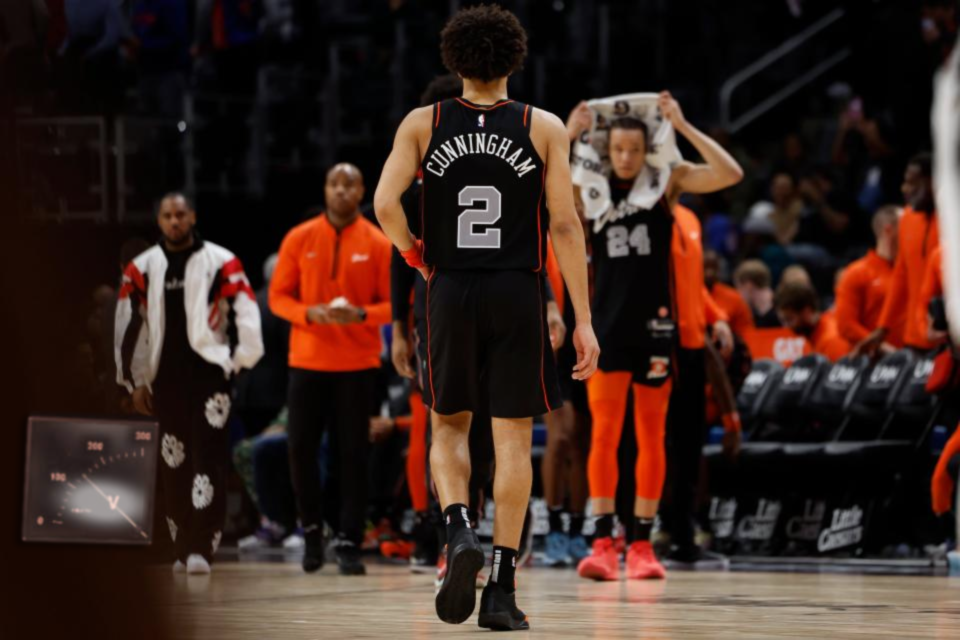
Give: 140,V
